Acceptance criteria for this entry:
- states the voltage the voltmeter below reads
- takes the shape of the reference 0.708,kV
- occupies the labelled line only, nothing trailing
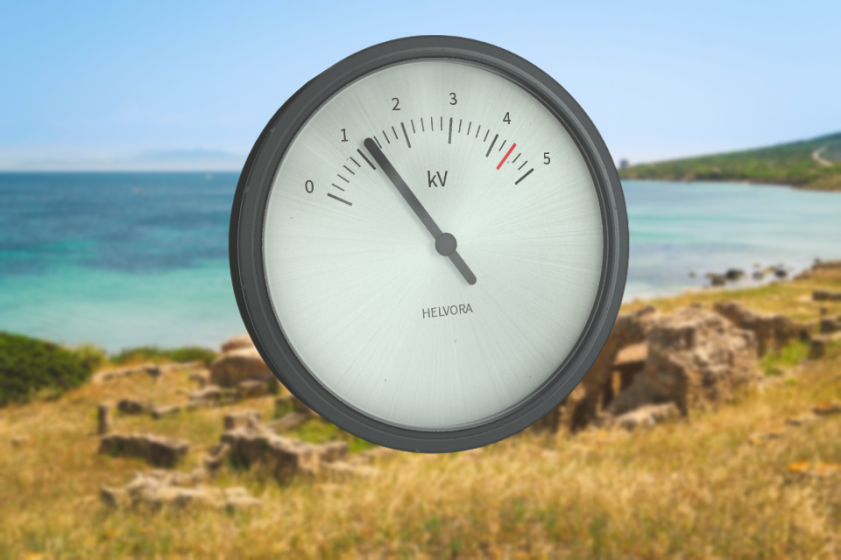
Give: 1.2,kV
